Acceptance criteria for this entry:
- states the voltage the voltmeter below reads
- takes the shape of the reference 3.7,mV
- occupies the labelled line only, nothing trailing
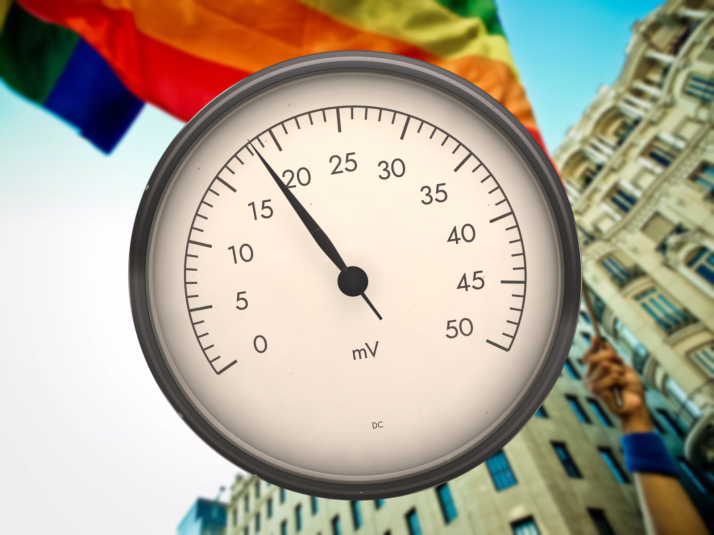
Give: 18.5,mV
